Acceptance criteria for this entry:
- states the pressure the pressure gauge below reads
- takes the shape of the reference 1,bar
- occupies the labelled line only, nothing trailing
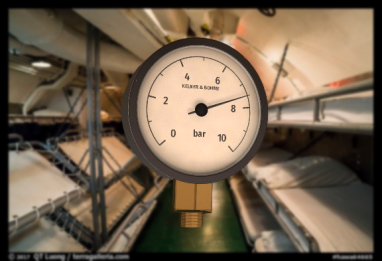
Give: 7.5,bar
